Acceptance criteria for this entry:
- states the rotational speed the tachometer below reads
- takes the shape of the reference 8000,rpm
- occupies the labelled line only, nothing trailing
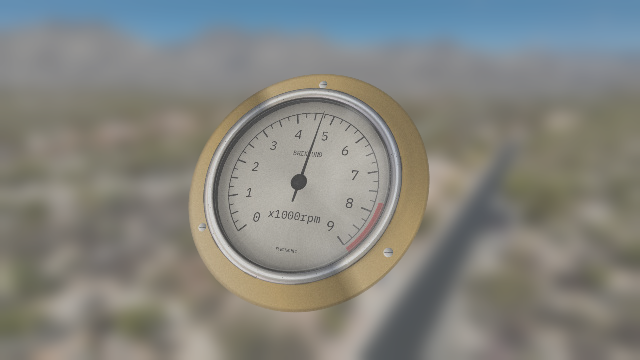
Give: 4750,rpm
